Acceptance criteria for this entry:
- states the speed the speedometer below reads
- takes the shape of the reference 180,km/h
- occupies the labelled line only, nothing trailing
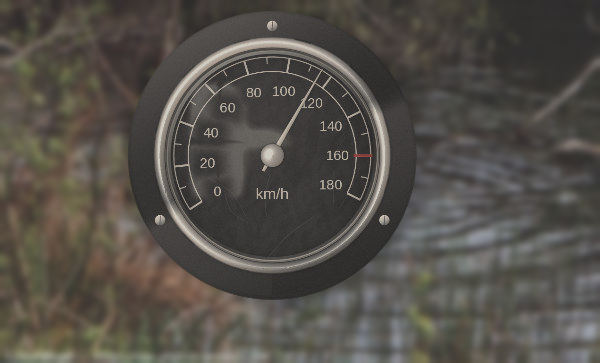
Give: 115,km/h
